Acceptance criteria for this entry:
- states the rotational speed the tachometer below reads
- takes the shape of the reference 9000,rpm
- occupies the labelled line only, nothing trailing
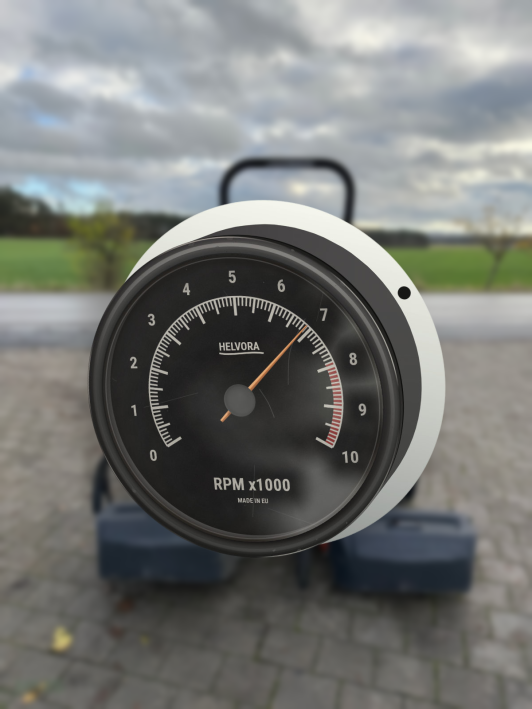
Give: 6900,rpm
